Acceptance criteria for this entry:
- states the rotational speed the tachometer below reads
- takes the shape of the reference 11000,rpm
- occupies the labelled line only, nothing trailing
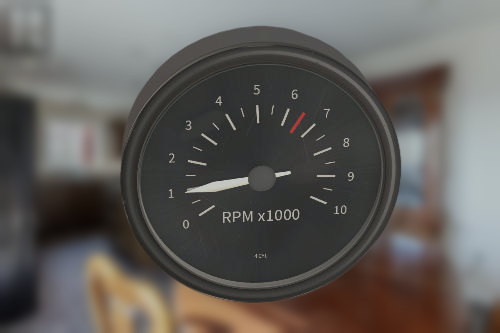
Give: 1000,rpm
